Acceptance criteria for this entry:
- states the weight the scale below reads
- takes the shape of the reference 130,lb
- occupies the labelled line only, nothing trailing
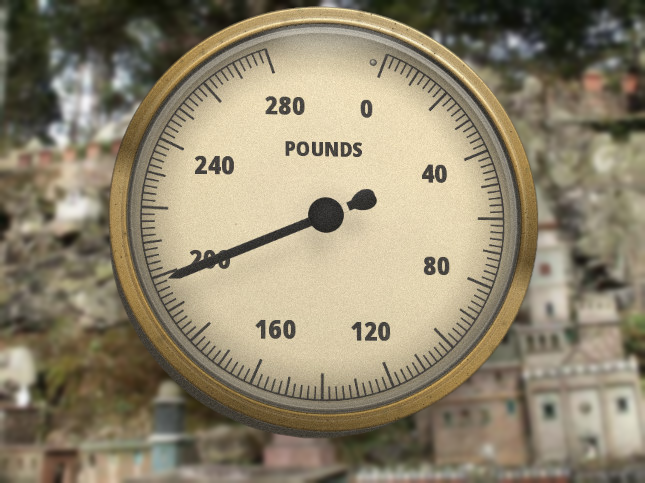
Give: 198,lb
